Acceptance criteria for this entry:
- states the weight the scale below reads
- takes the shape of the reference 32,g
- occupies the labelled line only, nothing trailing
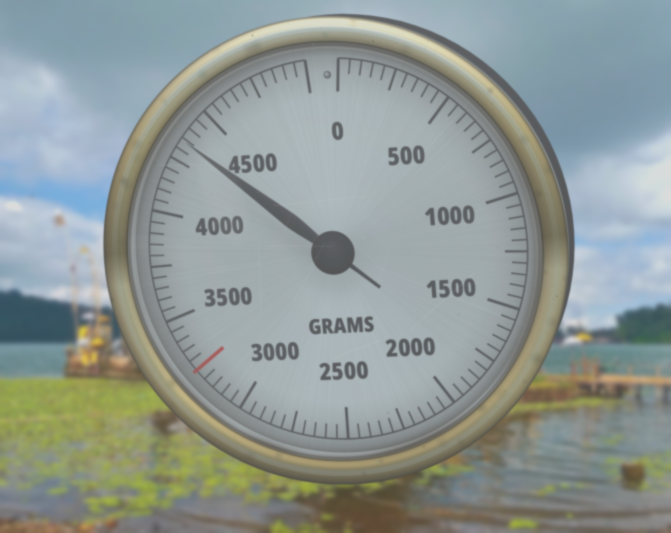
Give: 4350,g
